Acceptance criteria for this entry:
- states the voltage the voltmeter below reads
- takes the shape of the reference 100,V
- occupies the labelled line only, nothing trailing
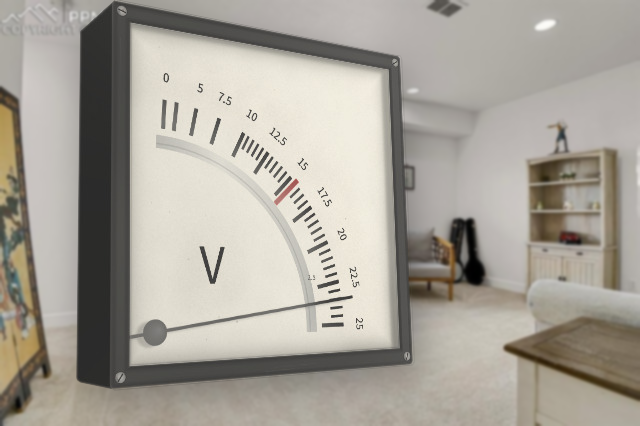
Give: 23.5,V
